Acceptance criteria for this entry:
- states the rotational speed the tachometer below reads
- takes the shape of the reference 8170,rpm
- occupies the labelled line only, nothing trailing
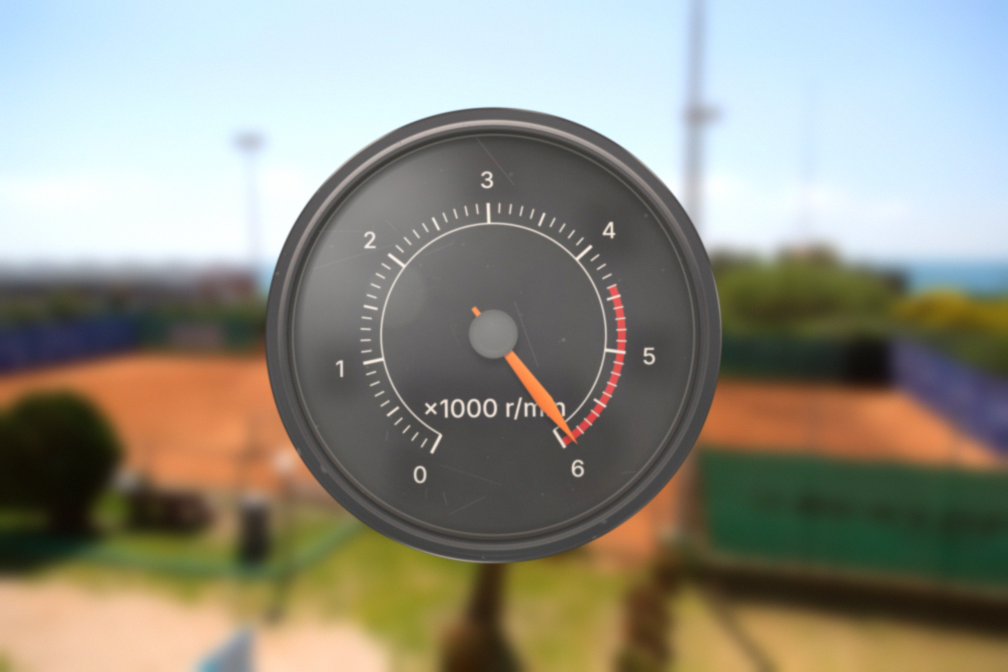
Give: 5900,rpm
